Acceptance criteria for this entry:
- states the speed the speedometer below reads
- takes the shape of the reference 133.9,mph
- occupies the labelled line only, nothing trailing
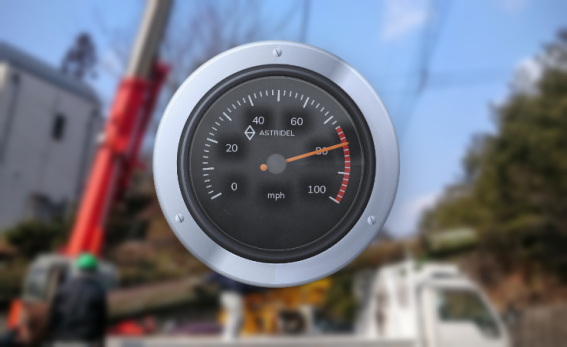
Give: 80,mph
